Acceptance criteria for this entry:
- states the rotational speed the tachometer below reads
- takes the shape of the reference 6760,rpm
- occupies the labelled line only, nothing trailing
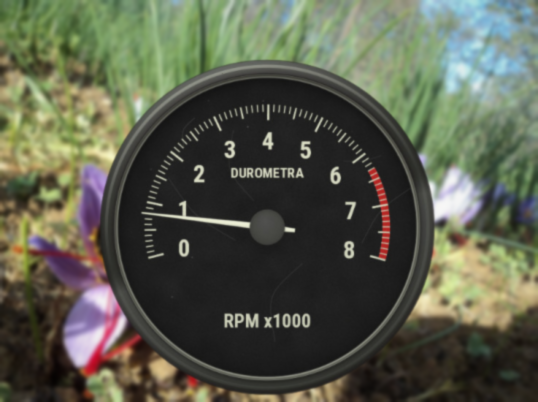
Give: 800,rpm
